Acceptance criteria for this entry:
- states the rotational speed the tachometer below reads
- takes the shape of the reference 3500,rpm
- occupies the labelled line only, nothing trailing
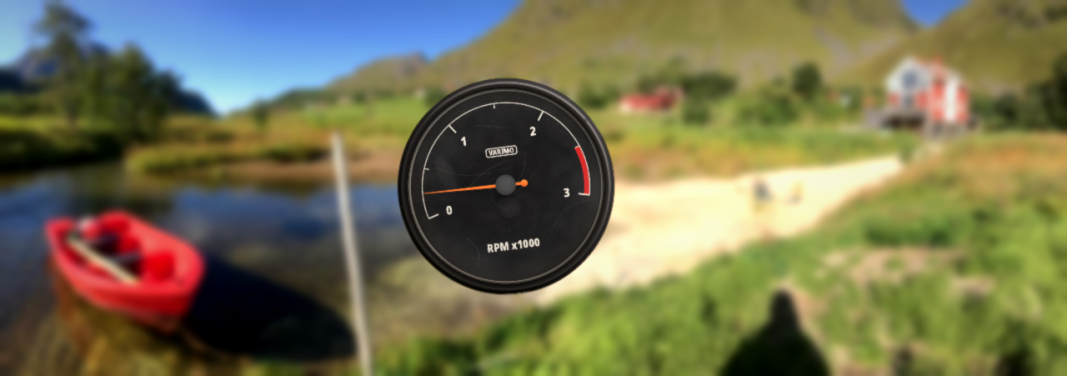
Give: 250,rpm
